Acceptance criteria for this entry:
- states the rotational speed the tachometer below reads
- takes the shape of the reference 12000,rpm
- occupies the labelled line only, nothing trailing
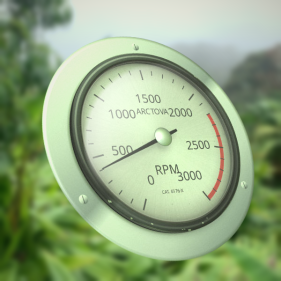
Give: 400,rpm
